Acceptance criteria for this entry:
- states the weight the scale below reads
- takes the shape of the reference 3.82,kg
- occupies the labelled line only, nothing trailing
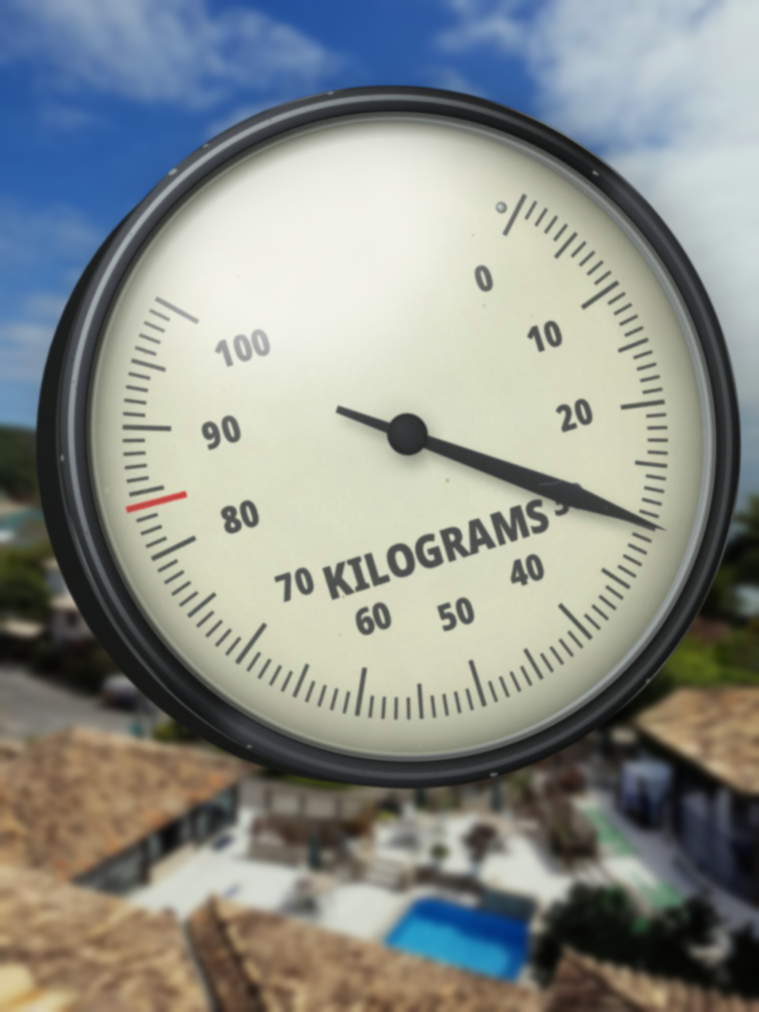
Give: 30,kg
